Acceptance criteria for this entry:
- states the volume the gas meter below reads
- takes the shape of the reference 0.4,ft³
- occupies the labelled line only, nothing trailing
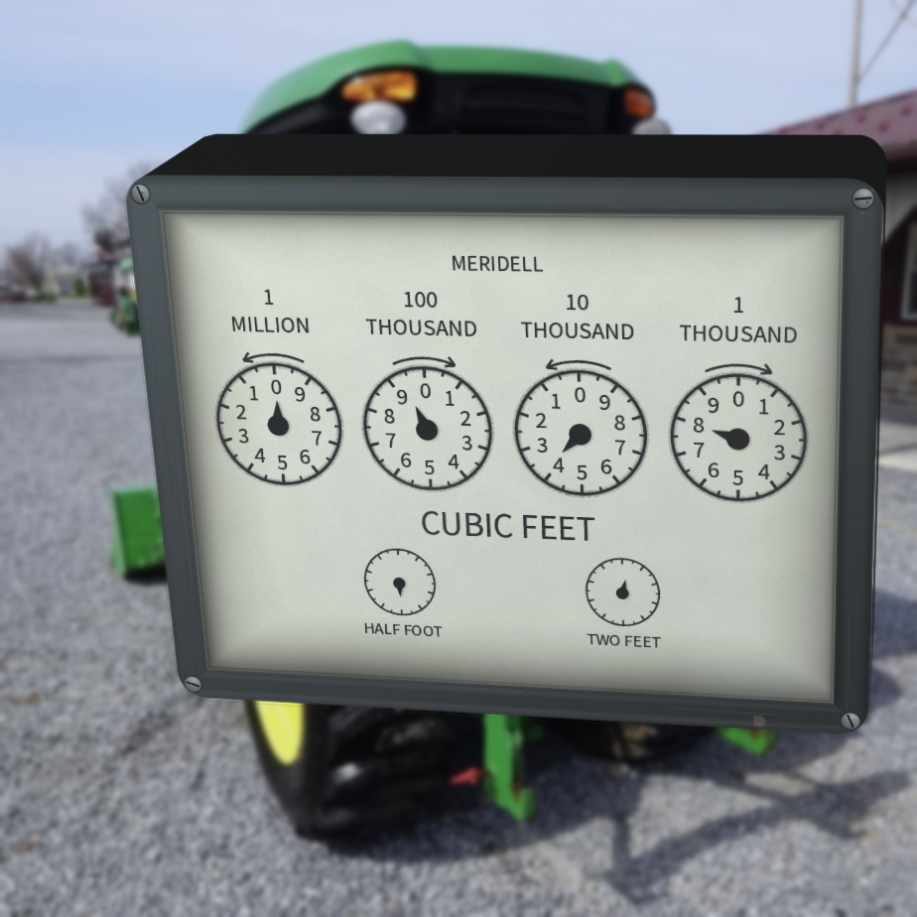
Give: 993800,ft³
